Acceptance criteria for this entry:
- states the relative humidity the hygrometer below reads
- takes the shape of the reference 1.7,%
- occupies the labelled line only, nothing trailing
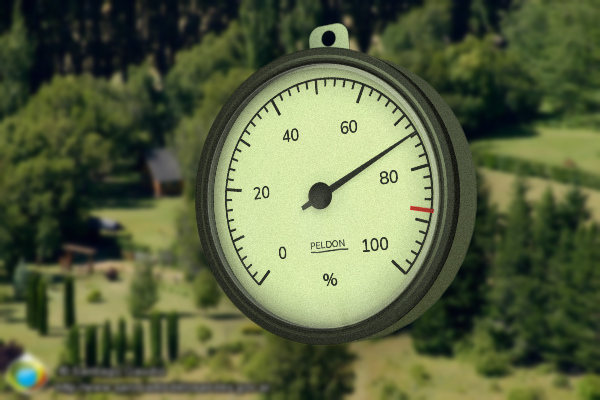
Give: 74,%
